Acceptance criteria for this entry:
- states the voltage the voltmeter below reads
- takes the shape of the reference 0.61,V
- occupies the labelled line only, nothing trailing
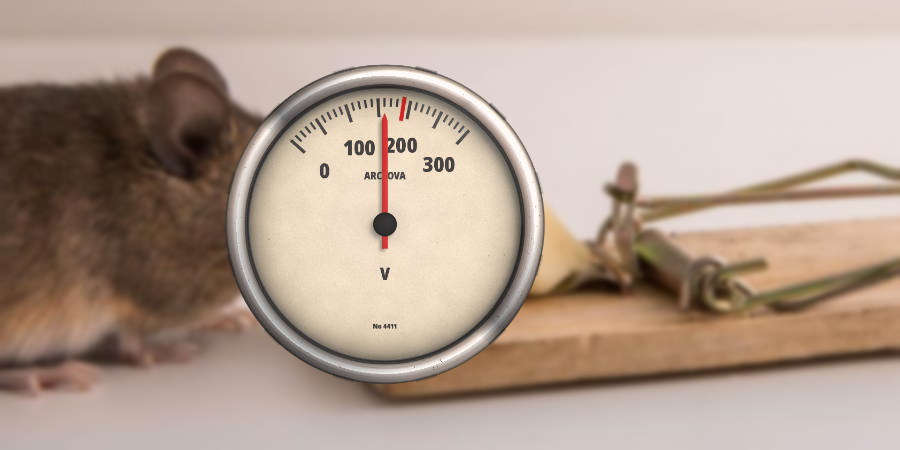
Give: 160,V
